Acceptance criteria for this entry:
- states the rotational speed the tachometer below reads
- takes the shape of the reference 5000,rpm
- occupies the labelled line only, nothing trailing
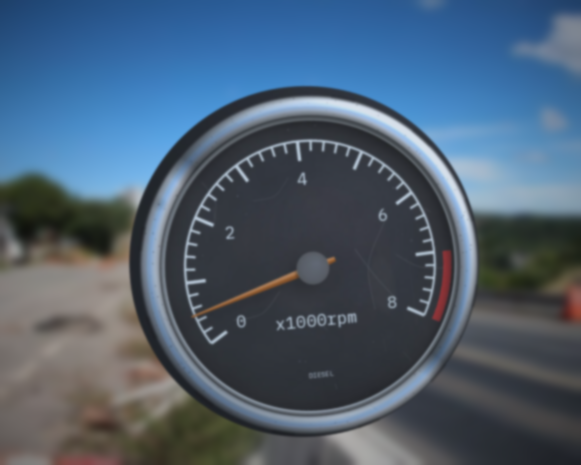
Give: 500,rpm
